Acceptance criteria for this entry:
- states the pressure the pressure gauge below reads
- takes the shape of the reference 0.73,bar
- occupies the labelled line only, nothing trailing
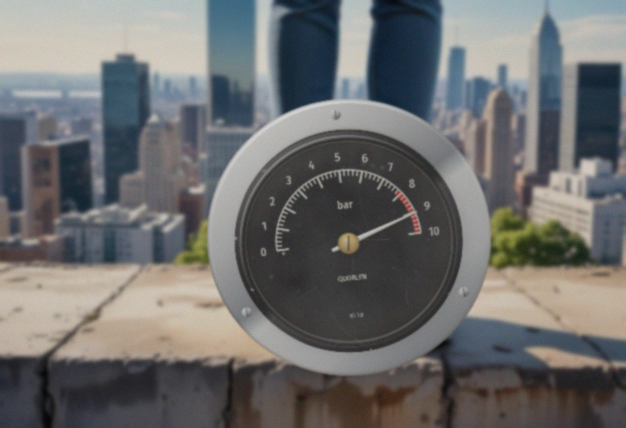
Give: 9,bar
